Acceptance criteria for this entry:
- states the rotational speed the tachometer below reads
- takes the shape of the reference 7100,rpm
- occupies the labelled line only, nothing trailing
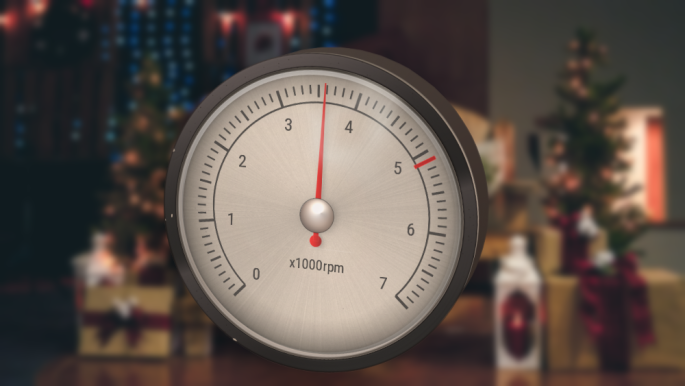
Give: 3600,rpm
